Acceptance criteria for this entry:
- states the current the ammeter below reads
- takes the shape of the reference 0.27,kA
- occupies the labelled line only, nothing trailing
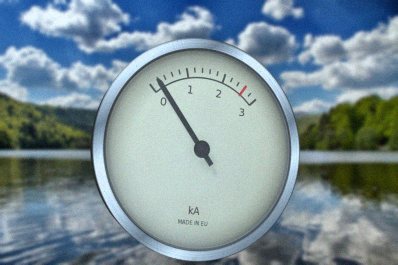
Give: 0.2,kA
